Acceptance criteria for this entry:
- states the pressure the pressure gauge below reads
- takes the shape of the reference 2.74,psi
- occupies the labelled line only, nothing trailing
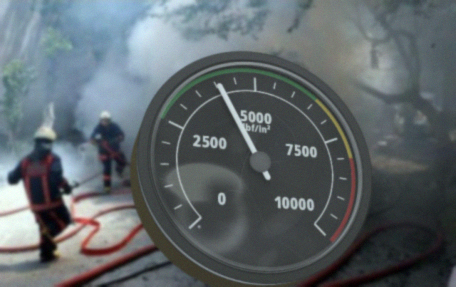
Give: 4000,psi
